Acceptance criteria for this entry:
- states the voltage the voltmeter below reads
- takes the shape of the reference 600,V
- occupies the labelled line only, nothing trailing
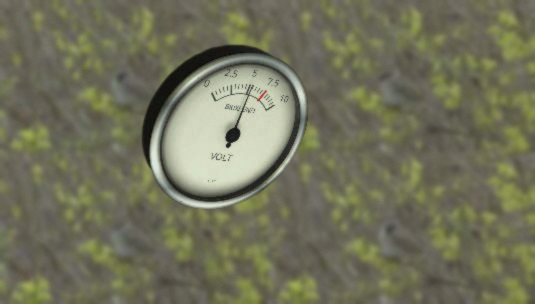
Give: 5,V
